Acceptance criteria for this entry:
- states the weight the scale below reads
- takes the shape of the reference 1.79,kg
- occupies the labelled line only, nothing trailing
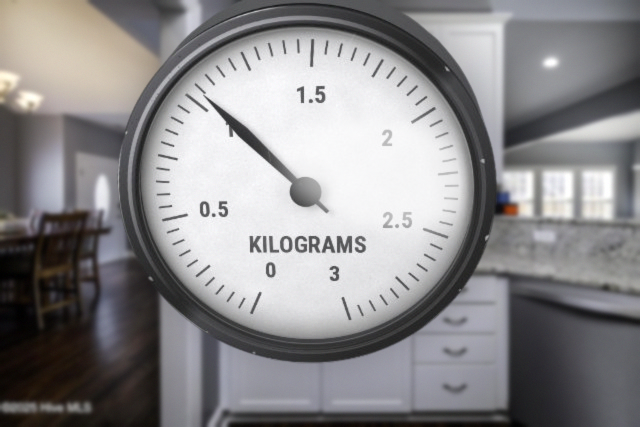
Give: 1.05,kg
